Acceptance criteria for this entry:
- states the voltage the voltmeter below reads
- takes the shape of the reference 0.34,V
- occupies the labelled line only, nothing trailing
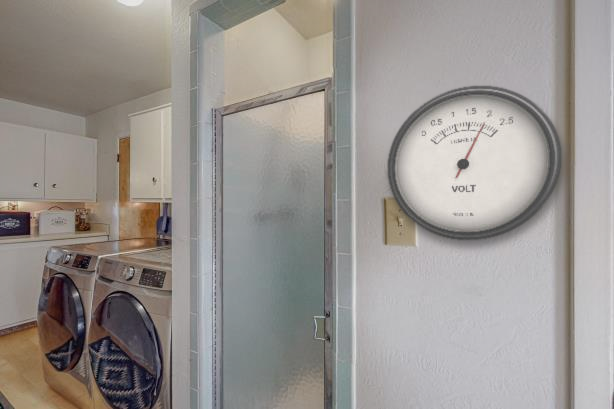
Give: 2,V
